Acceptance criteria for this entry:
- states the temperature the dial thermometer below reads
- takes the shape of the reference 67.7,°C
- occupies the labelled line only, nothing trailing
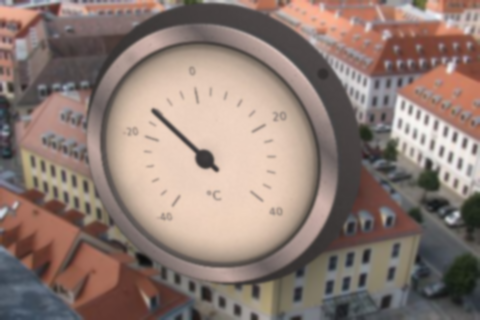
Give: -12,°C
